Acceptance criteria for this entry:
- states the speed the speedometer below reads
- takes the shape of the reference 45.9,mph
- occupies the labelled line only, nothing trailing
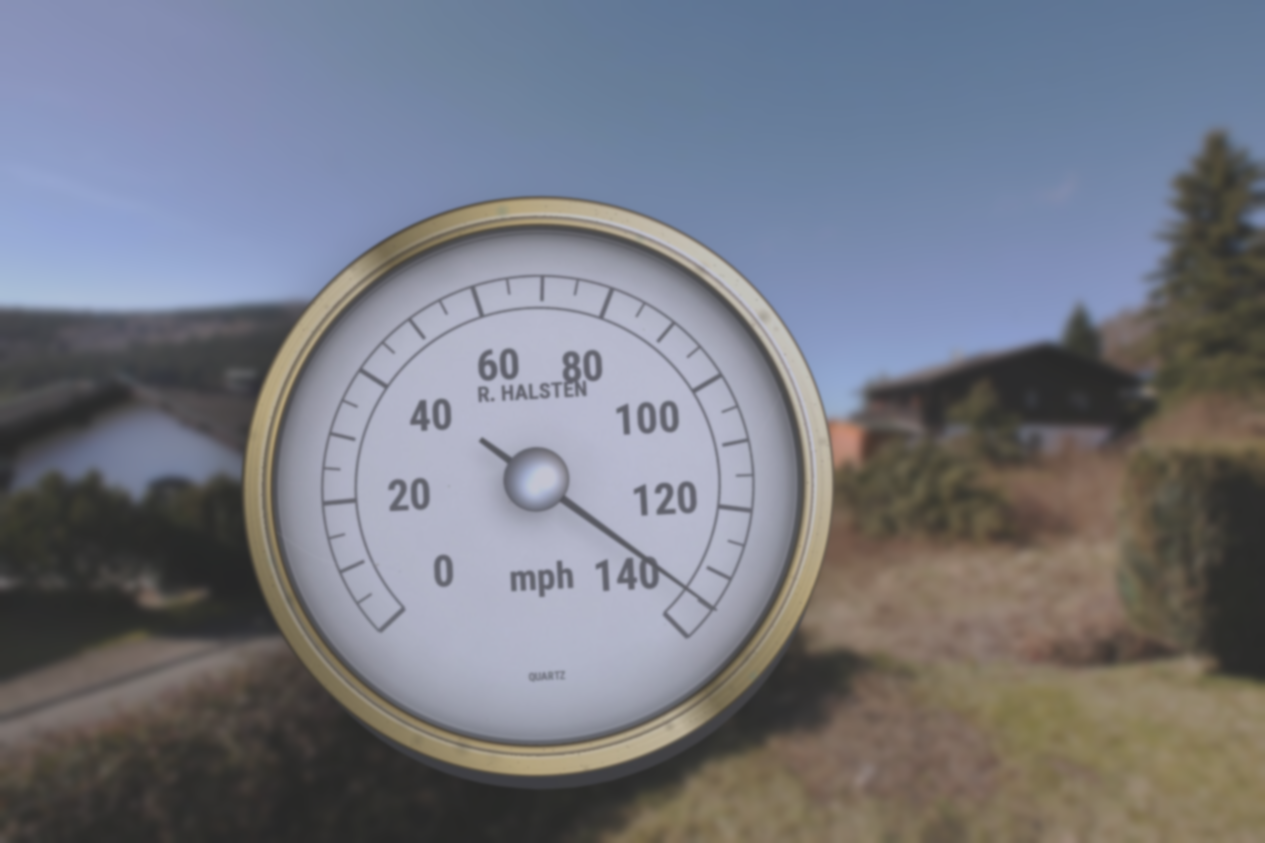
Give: 135,mph
